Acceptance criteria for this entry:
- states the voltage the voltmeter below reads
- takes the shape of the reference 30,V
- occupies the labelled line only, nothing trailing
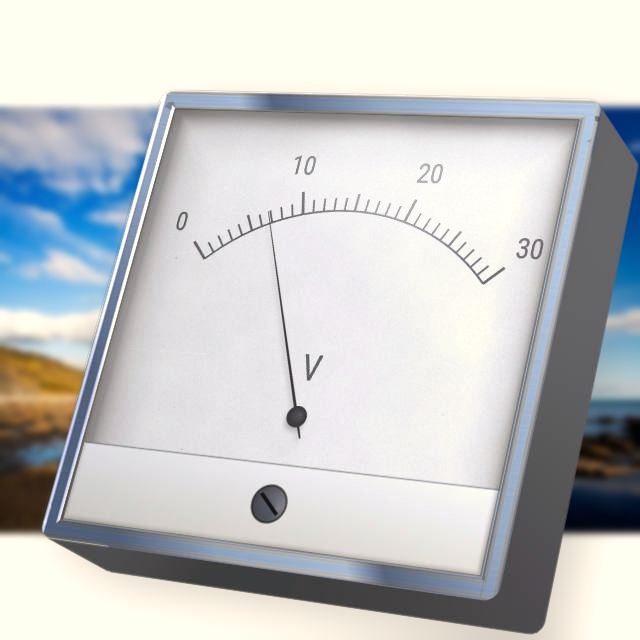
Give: 7,V
